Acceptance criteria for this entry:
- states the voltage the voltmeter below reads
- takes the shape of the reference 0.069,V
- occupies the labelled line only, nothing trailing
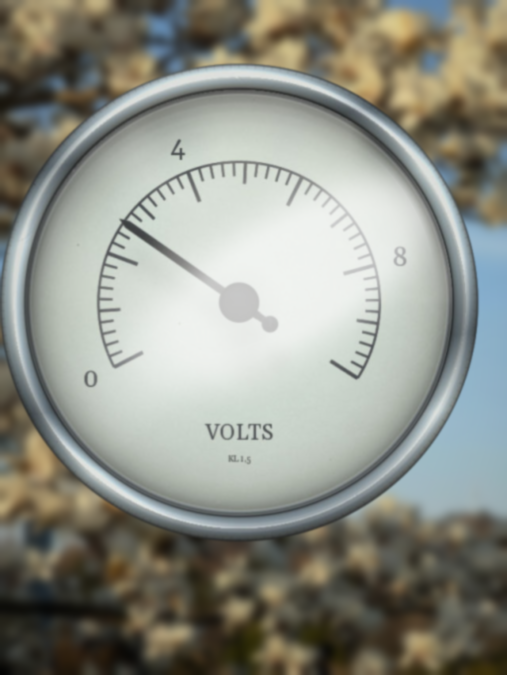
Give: 2.6,V
